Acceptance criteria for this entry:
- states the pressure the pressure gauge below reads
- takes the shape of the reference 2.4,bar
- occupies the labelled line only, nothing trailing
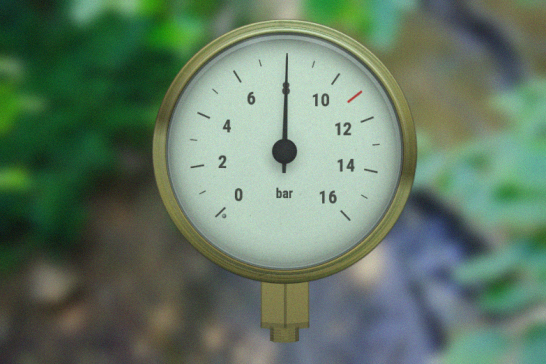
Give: 8,bar
